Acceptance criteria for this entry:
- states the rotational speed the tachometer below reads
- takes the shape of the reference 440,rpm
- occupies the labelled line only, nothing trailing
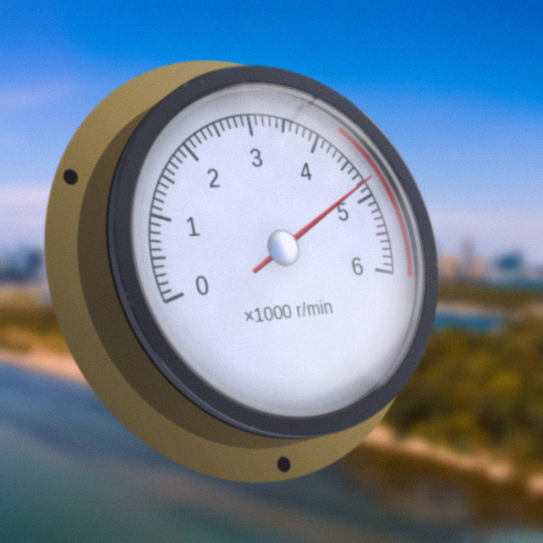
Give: 4800,rpm
